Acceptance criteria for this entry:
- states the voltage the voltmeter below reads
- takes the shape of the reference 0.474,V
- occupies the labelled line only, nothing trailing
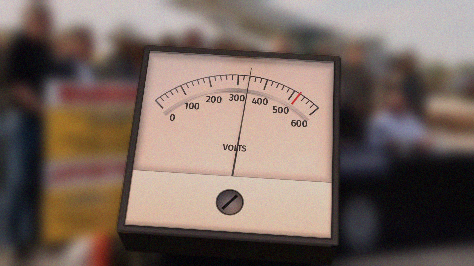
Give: 340,V
